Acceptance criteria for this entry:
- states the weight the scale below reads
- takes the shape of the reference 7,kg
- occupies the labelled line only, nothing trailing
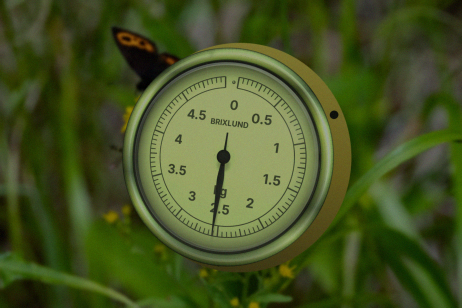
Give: 2.55,kg
